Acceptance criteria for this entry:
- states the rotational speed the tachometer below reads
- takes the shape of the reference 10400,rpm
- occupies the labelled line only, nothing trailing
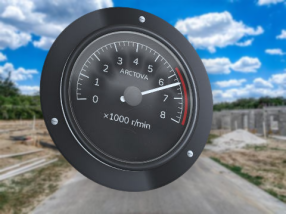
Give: 6400,rpm
